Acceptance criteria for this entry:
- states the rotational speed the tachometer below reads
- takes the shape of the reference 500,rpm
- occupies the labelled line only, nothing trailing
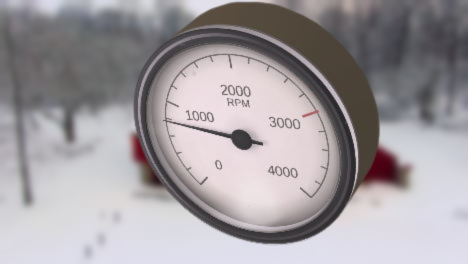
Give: 800,rpm
